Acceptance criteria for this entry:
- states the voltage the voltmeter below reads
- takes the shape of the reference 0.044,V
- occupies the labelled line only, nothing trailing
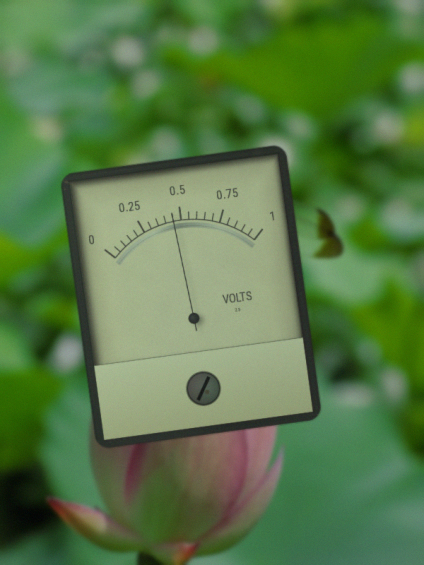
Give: 0.45,V
